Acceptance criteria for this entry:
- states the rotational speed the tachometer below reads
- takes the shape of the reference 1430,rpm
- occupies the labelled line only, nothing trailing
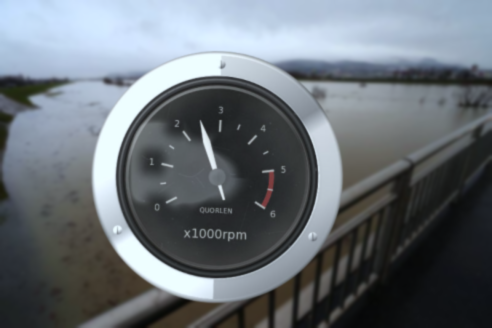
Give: 2500,rpm
